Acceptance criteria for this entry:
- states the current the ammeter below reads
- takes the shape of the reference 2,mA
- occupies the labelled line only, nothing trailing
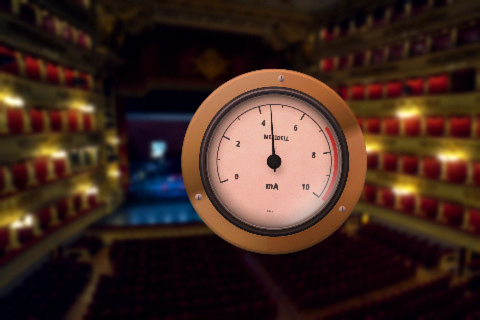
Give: 4.5,mA
